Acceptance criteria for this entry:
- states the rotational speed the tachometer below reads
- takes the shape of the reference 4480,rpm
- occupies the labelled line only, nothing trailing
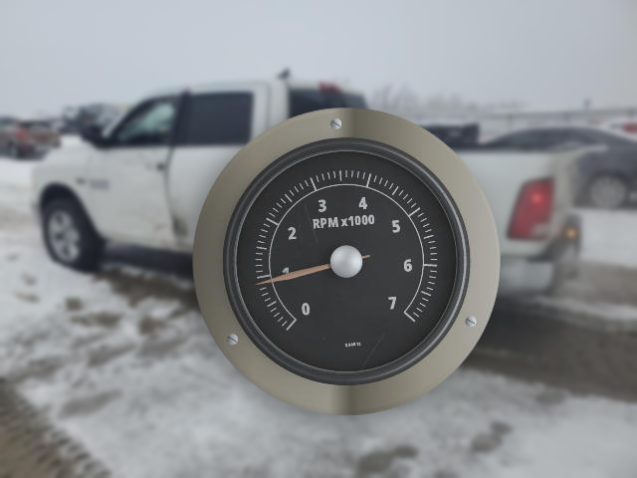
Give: 900,rpm
